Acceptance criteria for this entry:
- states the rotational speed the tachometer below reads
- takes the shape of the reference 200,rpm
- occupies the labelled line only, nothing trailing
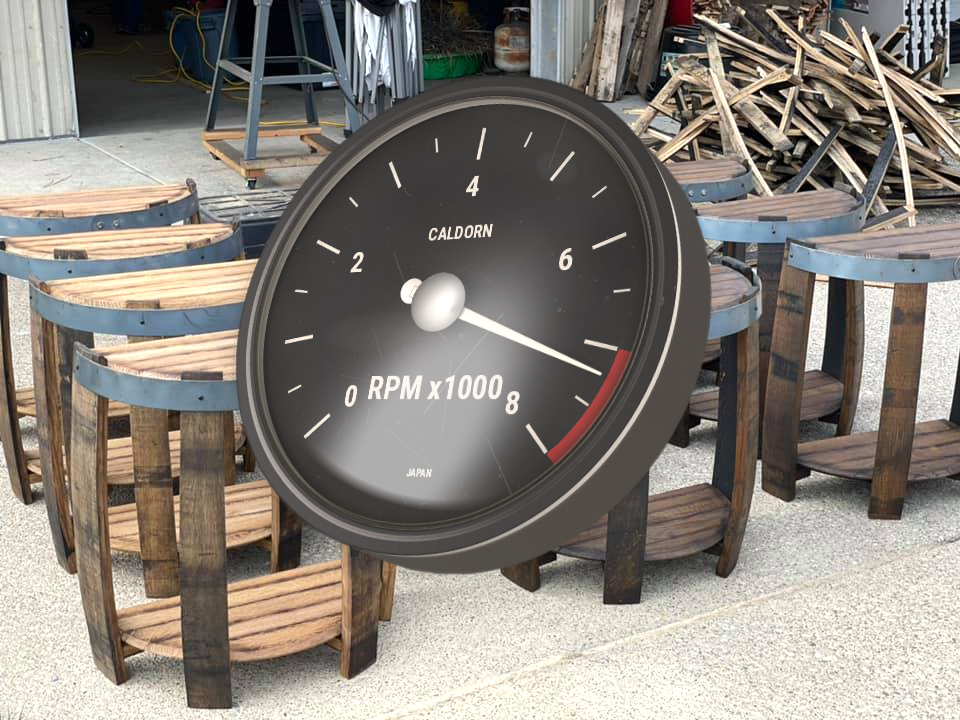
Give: 7250,rpm
